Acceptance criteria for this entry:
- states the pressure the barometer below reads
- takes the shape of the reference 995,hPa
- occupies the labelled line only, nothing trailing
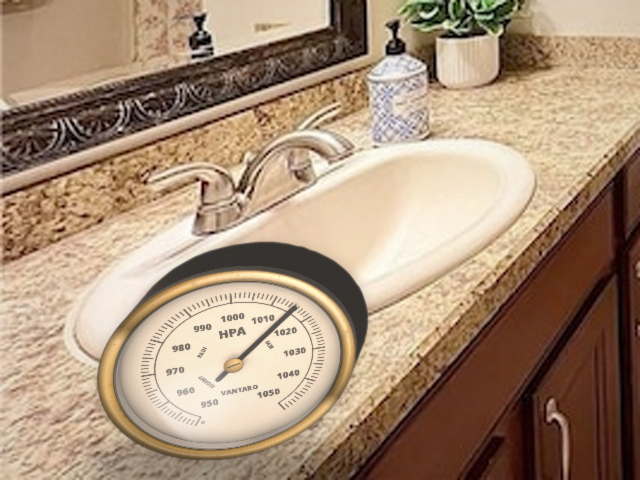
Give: 1015,hPa
